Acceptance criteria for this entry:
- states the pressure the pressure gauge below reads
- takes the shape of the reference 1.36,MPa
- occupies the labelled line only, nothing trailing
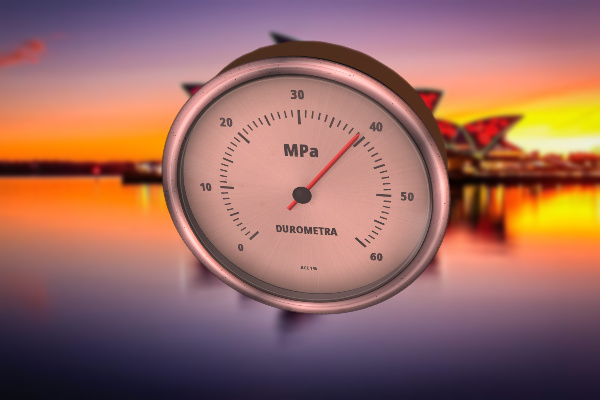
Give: 39,MPa
